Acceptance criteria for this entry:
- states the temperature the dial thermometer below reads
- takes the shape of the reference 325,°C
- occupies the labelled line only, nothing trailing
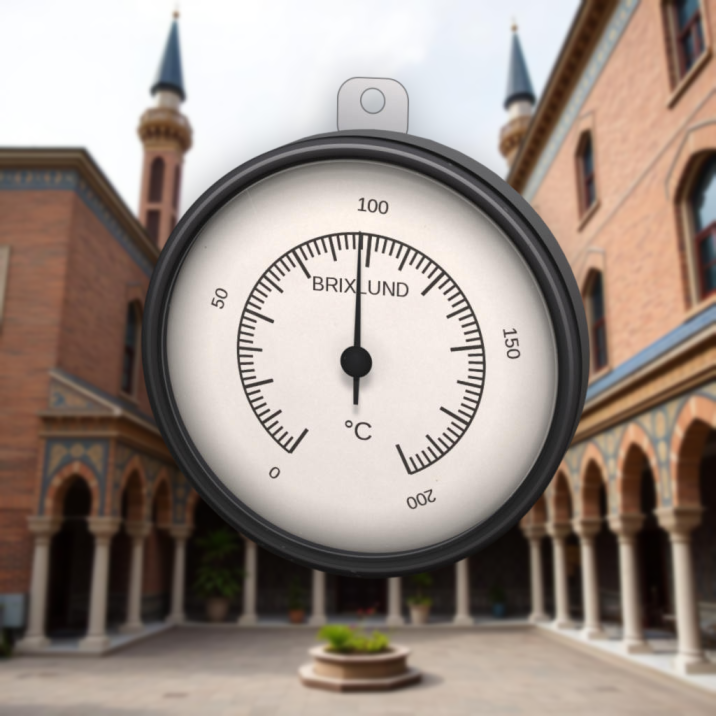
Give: 97.5,°C
